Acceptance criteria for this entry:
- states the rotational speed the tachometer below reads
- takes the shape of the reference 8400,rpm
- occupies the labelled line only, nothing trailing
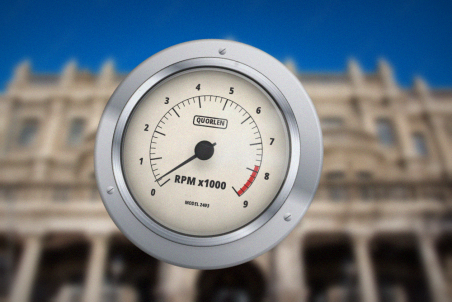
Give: 200,rpm
